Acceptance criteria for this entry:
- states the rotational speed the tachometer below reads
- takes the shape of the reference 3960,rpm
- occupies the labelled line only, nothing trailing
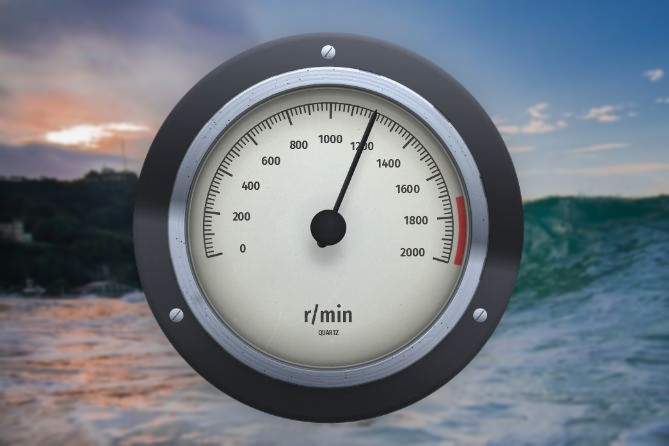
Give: 1200,rpm
